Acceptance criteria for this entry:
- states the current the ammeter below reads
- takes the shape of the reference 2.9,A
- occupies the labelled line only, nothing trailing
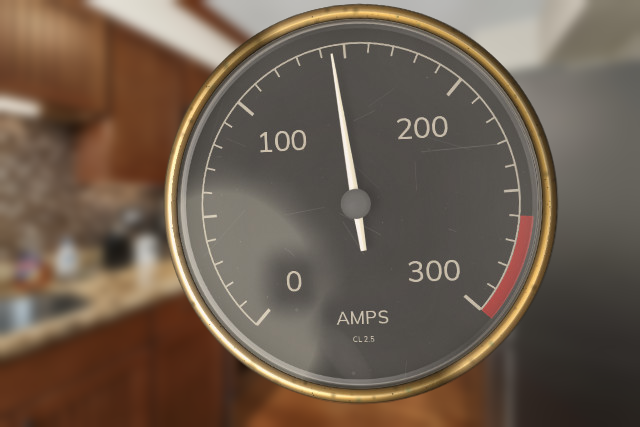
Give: 145,A
